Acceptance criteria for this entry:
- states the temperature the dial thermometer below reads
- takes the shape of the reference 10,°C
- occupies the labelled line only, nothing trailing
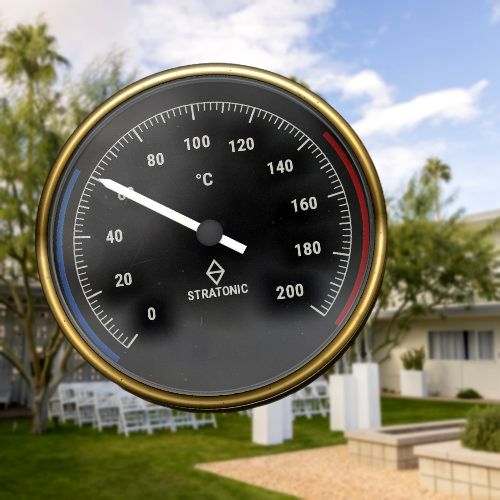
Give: 60,°C
